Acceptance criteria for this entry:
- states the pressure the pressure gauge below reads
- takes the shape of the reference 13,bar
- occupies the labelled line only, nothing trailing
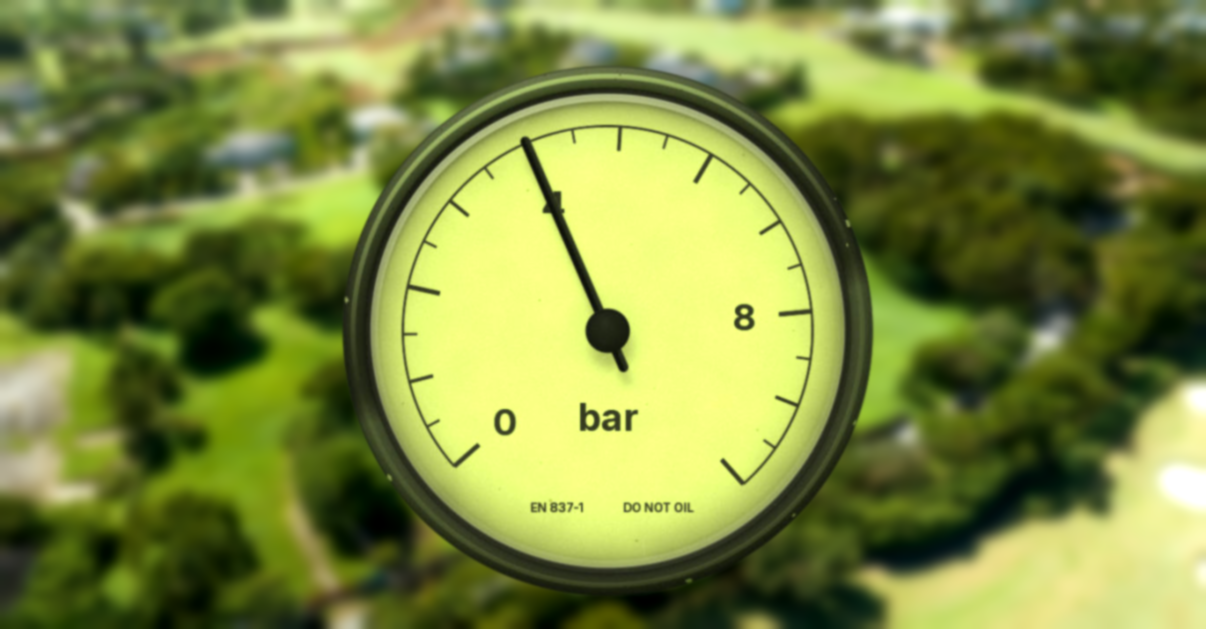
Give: 4,bar
